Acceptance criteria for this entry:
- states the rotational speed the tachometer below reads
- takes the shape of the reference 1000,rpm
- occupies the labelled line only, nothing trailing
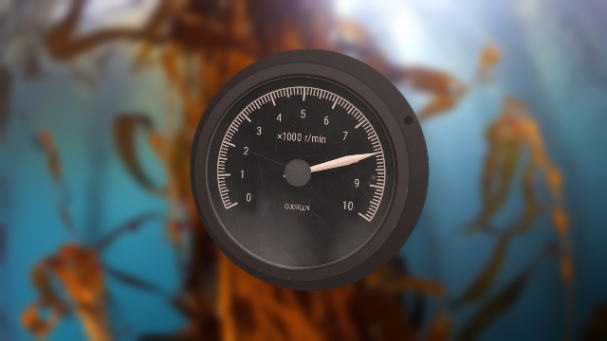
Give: 8000,rpm
